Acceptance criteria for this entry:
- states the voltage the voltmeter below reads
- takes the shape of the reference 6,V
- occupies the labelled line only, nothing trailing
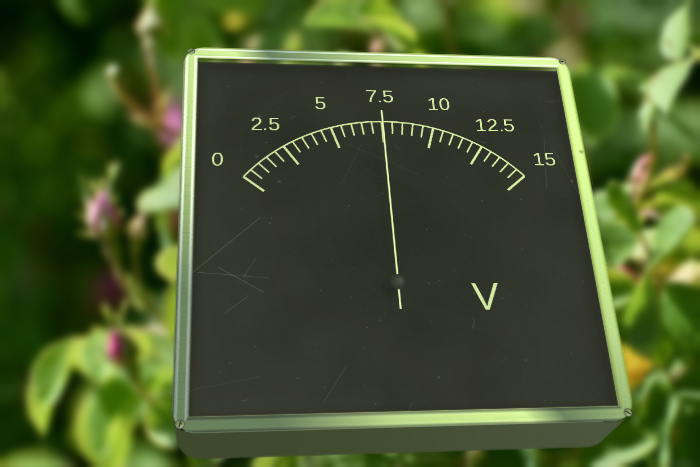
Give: 7.5,V
